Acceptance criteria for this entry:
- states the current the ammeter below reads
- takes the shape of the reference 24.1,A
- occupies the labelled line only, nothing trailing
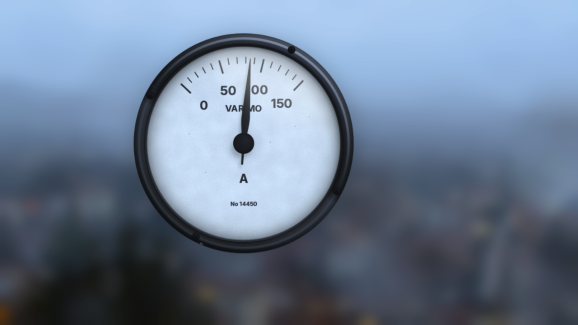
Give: 85,A
